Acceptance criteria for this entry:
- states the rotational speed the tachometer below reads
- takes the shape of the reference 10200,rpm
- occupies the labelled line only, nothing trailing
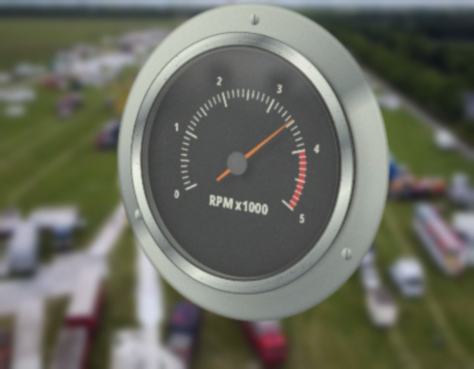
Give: 3500,rpm
